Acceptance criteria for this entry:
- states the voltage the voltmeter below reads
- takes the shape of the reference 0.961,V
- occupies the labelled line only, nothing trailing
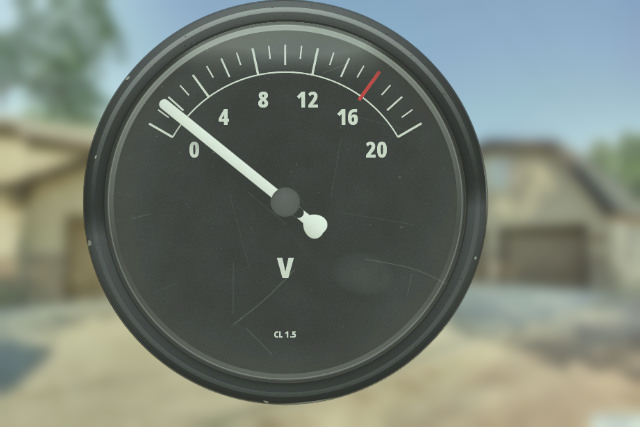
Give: 1.5,V
